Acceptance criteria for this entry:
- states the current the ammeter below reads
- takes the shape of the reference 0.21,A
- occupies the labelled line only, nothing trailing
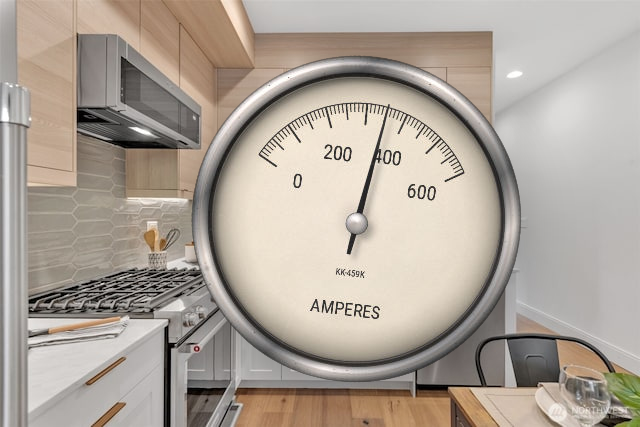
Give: 350,A
